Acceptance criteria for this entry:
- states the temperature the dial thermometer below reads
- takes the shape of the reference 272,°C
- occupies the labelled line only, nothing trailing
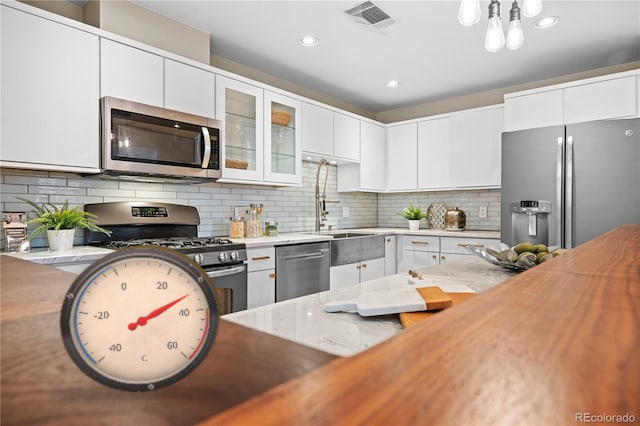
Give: 32,°C
